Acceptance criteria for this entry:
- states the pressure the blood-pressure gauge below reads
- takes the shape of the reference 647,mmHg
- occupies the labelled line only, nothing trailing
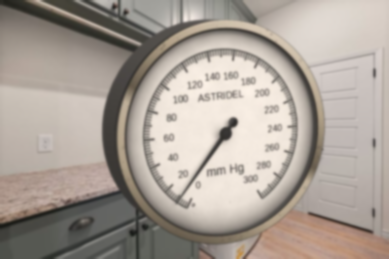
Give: 10,mmHg
